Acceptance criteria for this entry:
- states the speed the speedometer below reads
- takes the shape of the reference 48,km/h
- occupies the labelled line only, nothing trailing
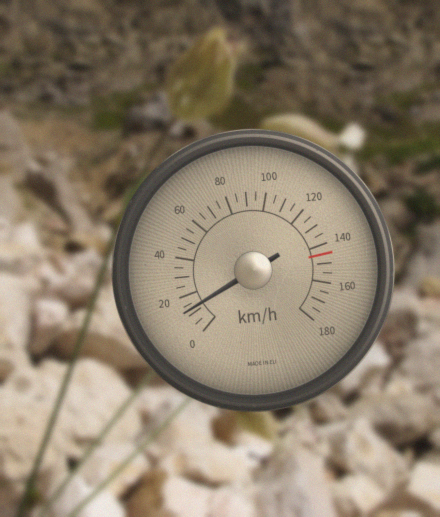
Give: 12.5,km/h
